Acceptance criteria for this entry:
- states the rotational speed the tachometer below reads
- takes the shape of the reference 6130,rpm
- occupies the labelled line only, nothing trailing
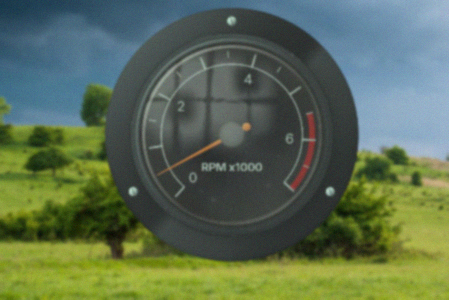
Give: 500,rpm
